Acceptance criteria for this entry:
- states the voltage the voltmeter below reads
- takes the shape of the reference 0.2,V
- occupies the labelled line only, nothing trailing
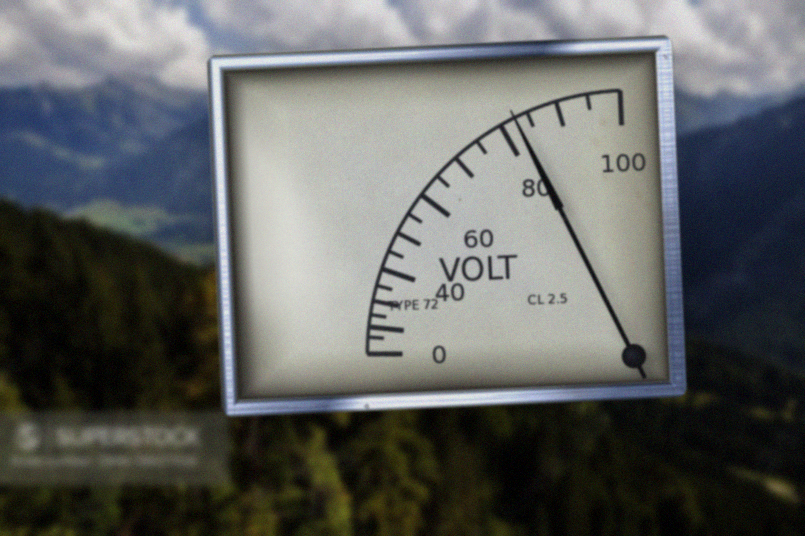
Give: 82.5,V
